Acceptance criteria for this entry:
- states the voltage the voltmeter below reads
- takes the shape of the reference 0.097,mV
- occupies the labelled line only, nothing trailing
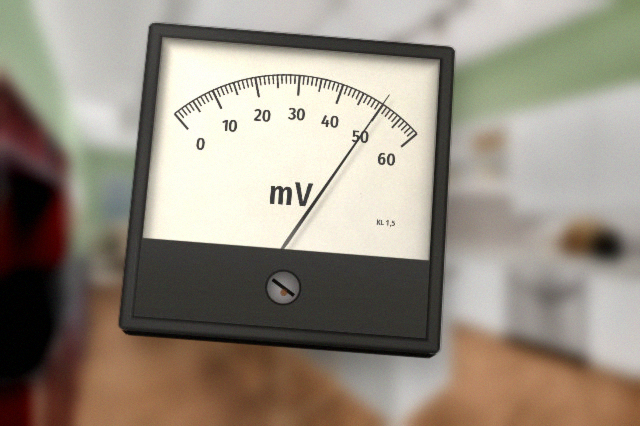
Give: 50,mV
